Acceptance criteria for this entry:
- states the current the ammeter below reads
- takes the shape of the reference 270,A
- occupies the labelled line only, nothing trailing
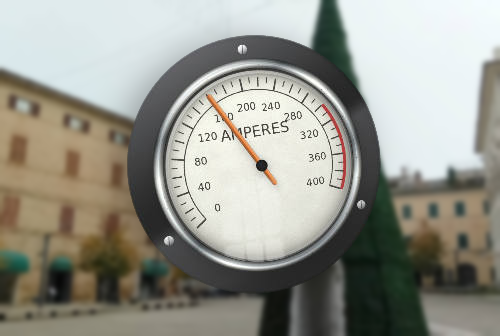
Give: 160,A
